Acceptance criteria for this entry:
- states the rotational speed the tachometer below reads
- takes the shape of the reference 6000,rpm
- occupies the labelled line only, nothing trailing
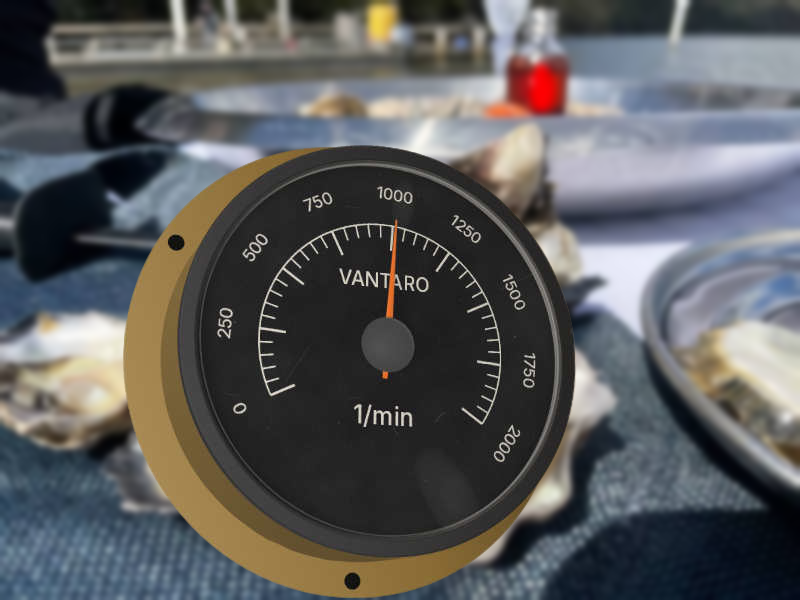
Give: 1000,rpm
